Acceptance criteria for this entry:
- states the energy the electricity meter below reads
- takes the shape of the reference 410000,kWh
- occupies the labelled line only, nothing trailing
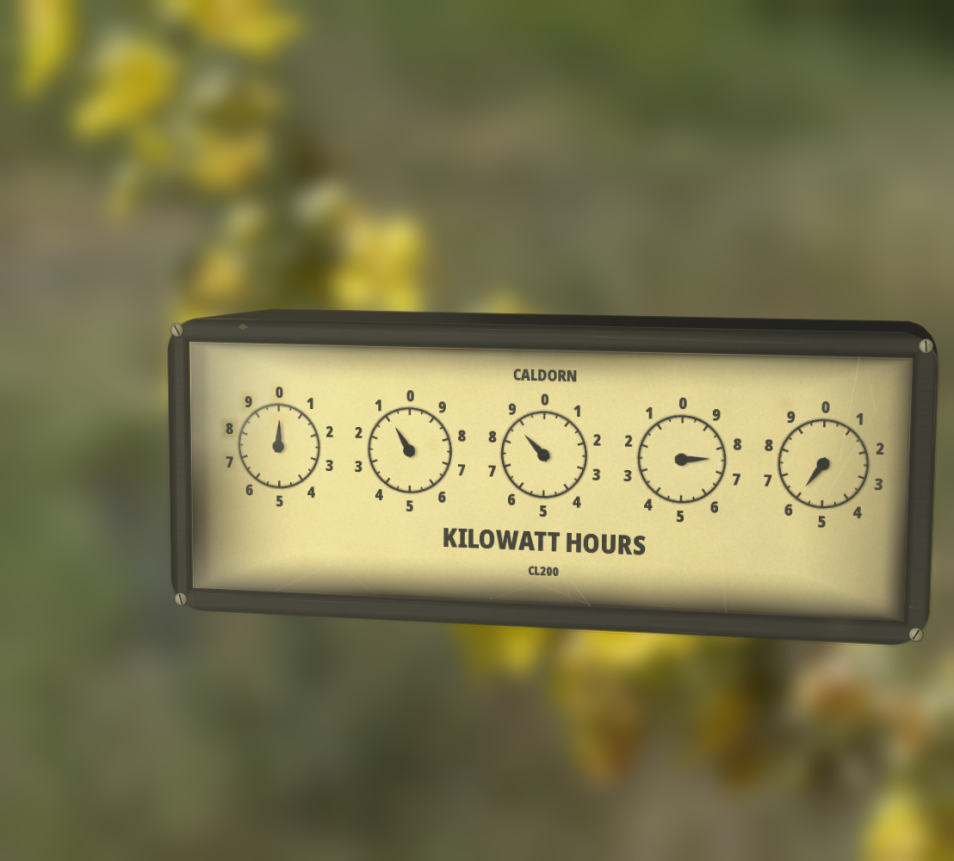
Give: 876,kWh
